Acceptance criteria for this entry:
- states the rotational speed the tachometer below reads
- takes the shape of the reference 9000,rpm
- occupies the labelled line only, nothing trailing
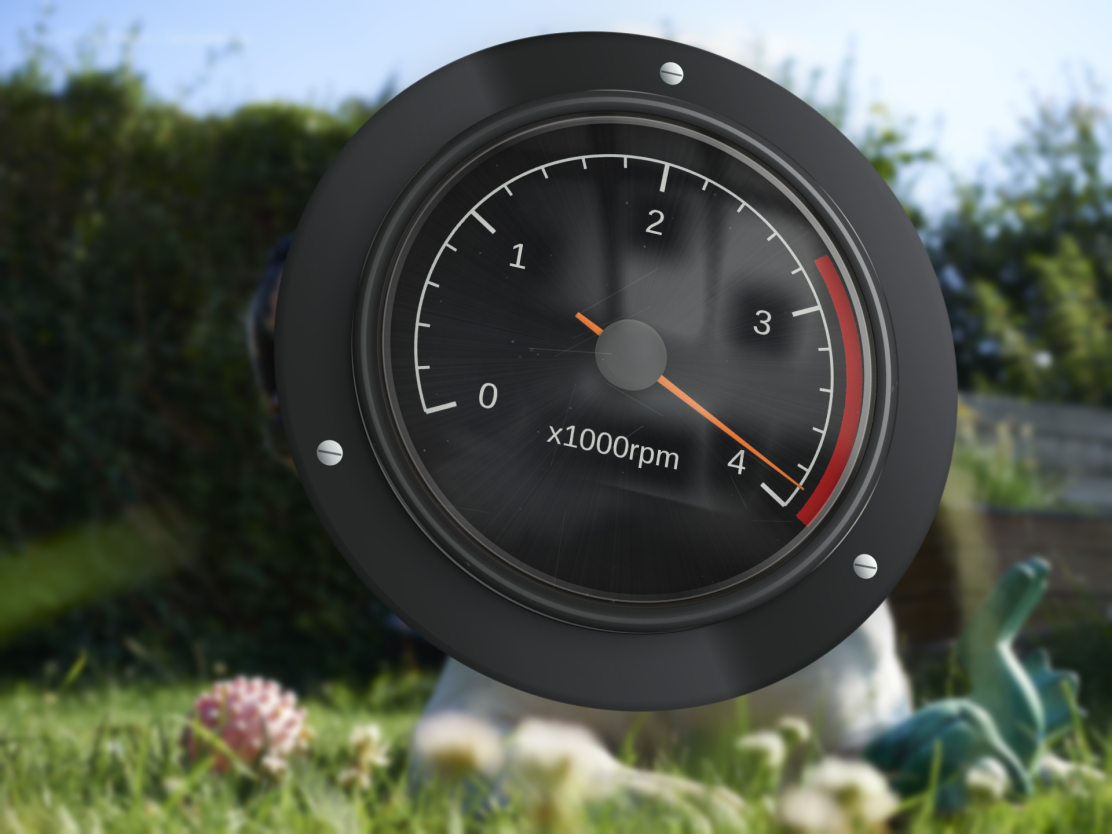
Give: 3900,rpm
